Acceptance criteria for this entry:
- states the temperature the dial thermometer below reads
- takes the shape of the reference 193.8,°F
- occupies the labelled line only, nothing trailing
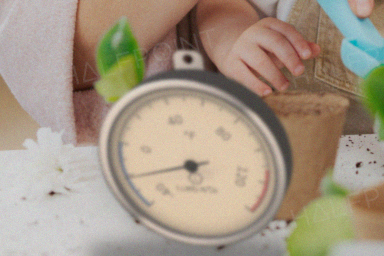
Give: -20,°F
